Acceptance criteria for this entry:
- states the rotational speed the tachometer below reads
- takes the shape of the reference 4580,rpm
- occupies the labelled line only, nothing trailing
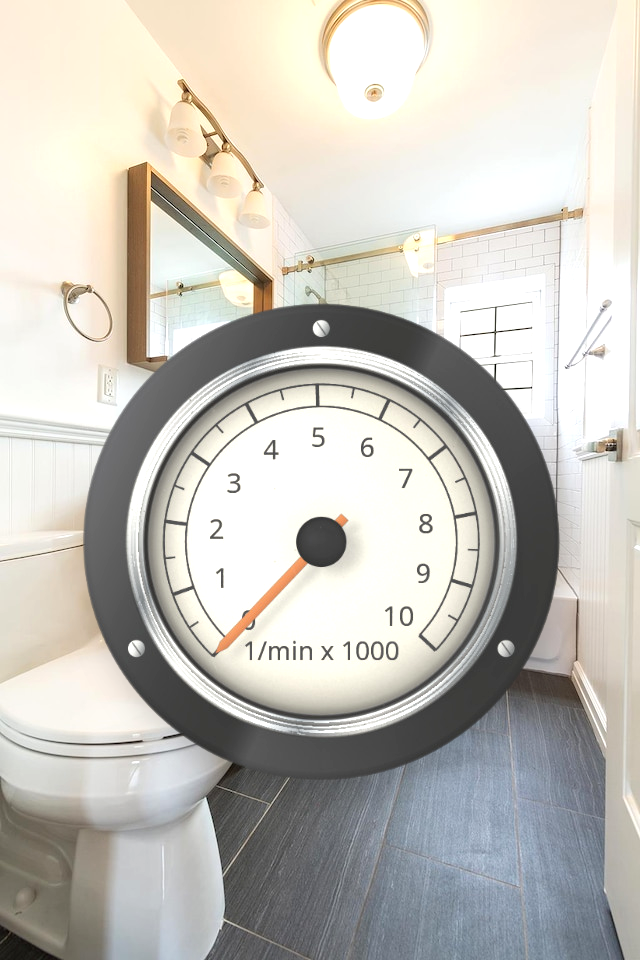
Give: 0,rpm
